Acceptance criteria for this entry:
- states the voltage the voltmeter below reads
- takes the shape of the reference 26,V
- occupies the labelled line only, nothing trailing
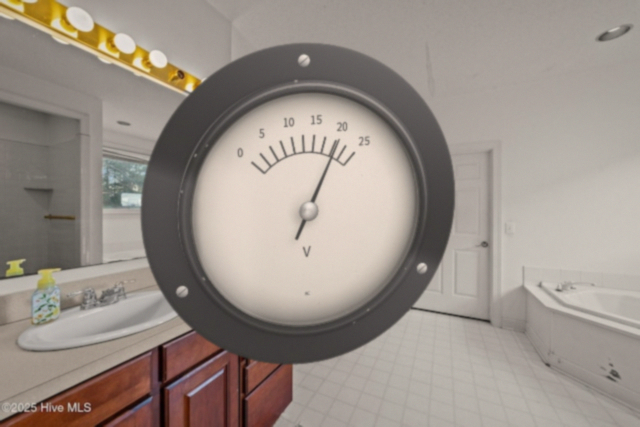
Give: 20,V
